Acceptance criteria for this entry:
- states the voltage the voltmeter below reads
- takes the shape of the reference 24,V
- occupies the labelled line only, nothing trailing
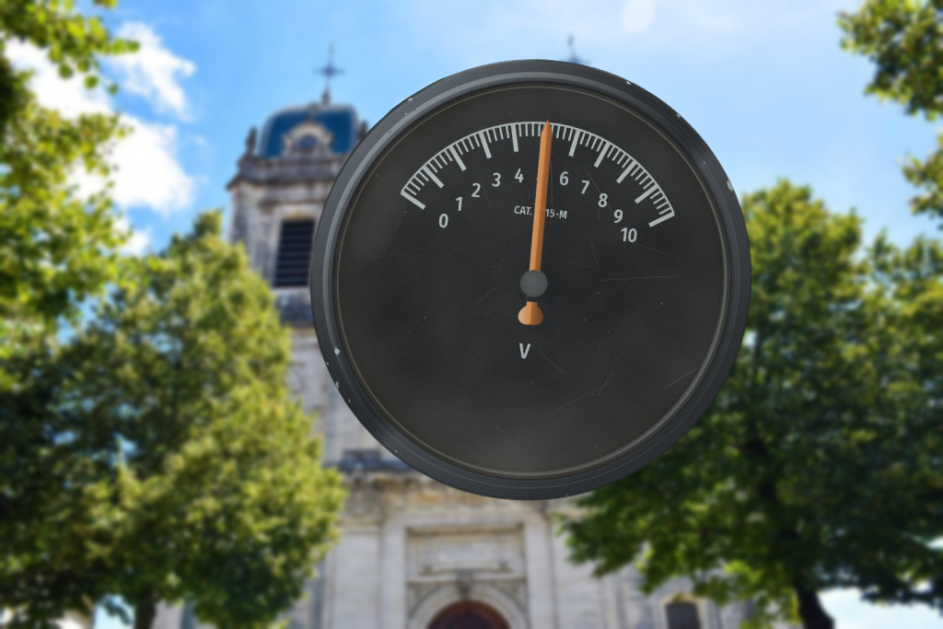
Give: 5,V
